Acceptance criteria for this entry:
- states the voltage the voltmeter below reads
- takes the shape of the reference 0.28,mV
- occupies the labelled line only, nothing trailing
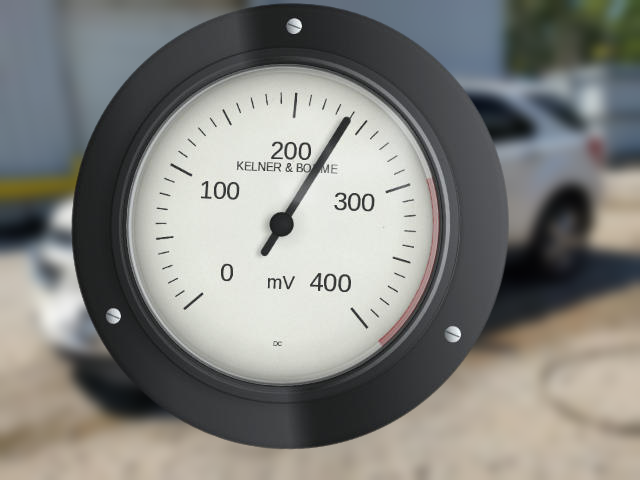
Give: 240,mV
